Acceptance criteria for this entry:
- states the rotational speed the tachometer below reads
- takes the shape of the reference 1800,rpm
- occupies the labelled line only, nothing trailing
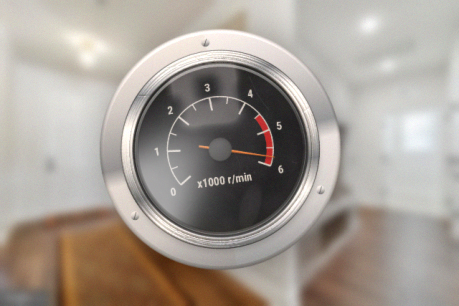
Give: 5750,rpm
